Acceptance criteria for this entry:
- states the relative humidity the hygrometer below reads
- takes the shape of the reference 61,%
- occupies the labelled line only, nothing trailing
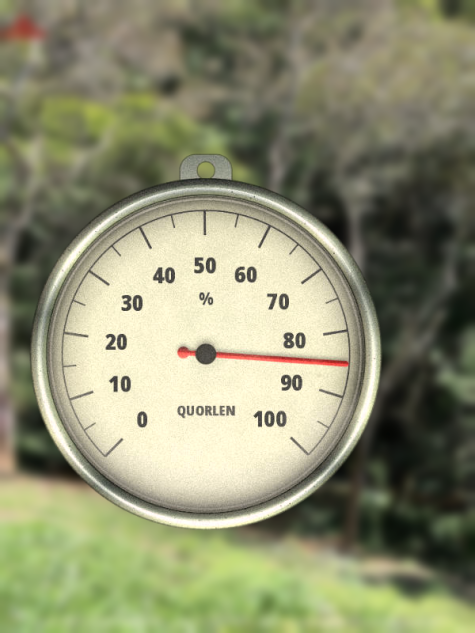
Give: 85,%
